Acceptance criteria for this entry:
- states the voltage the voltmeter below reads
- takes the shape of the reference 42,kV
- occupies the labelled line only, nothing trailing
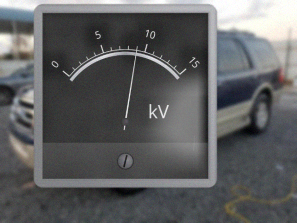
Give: 9,kV
